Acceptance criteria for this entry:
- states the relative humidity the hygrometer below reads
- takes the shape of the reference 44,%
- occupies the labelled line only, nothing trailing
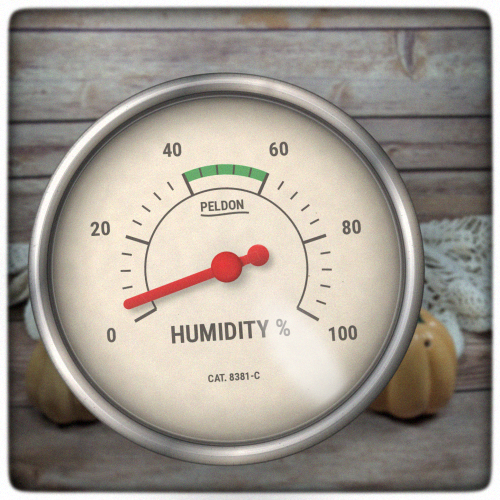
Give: 4,%
